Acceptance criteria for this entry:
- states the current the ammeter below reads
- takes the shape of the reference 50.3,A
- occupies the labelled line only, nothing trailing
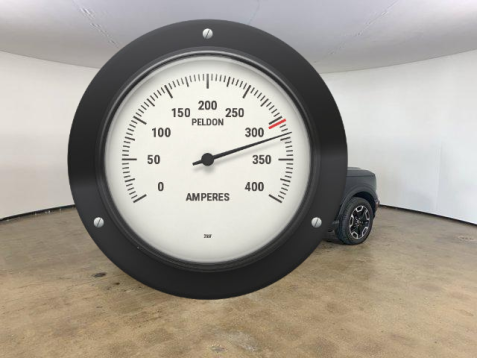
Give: 320,A
